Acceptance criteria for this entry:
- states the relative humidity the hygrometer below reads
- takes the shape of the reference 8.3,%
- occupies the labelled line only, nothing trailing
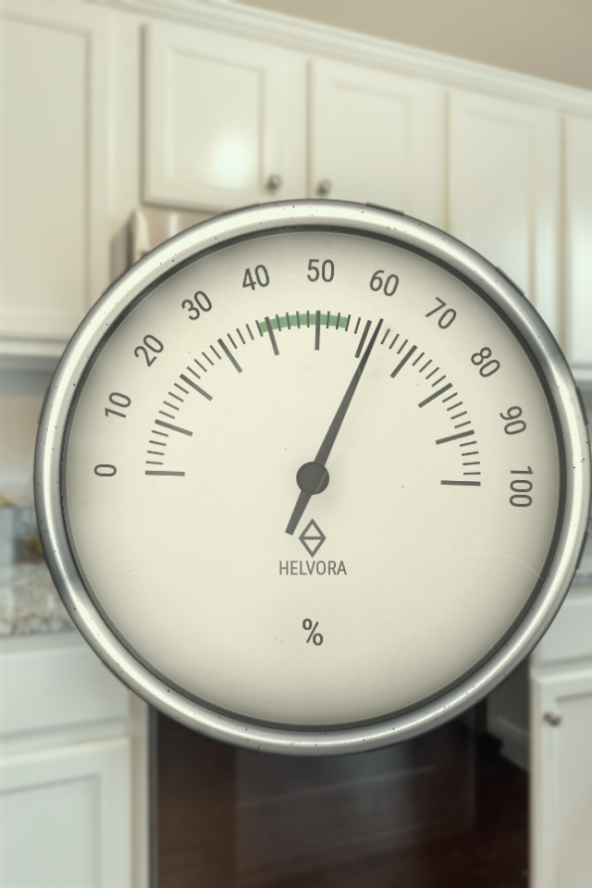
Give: 62,%
